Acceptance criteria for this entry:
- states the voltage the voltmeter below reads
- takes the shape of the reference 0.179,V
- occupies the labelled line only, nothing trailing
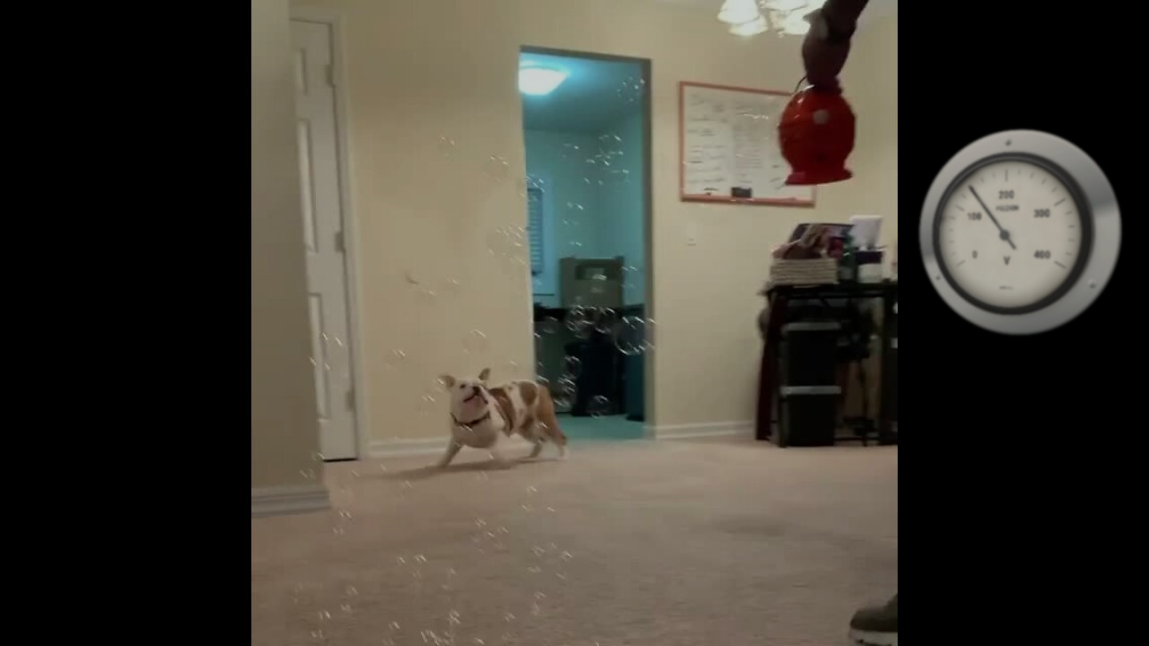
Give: 140,V
